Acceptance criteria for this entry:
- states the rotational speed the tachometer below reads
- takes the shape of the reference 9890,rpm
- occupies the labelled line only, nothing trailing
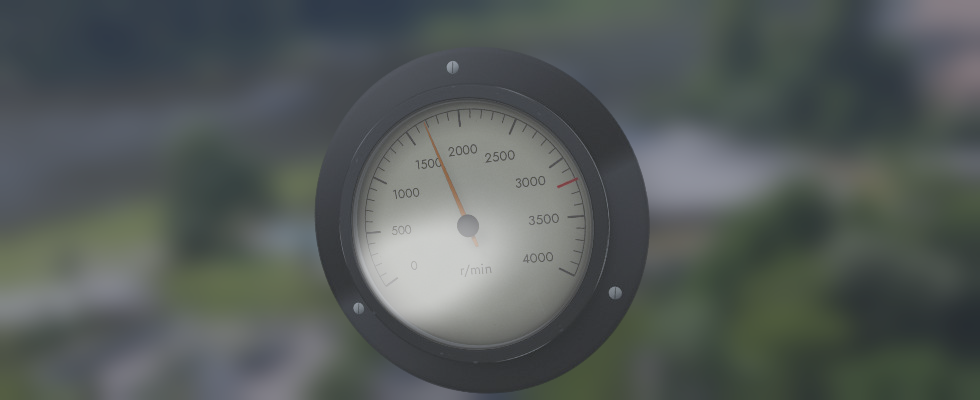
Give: 1700,rpm
